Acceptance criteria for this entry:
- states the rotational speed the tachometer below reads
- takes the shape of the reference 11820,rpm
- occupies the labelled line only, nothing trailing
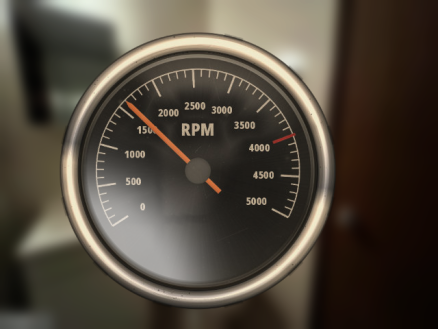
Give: 1600,rpm
